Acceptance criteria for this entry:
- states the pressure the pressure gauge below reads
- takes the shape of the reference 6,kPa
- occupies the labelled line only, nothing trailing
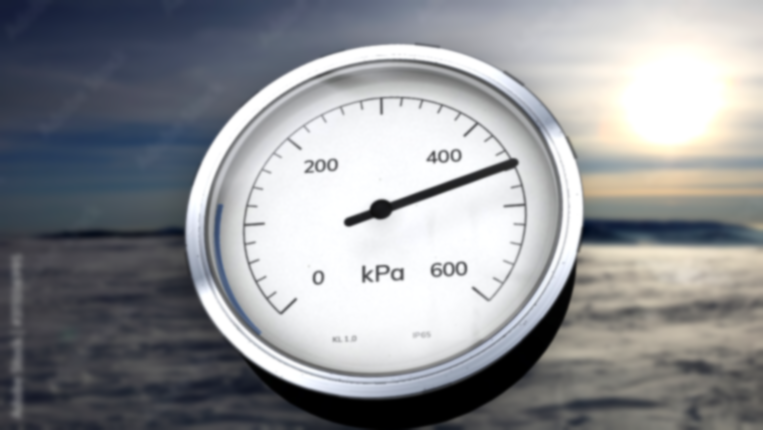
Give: 460,kPa
